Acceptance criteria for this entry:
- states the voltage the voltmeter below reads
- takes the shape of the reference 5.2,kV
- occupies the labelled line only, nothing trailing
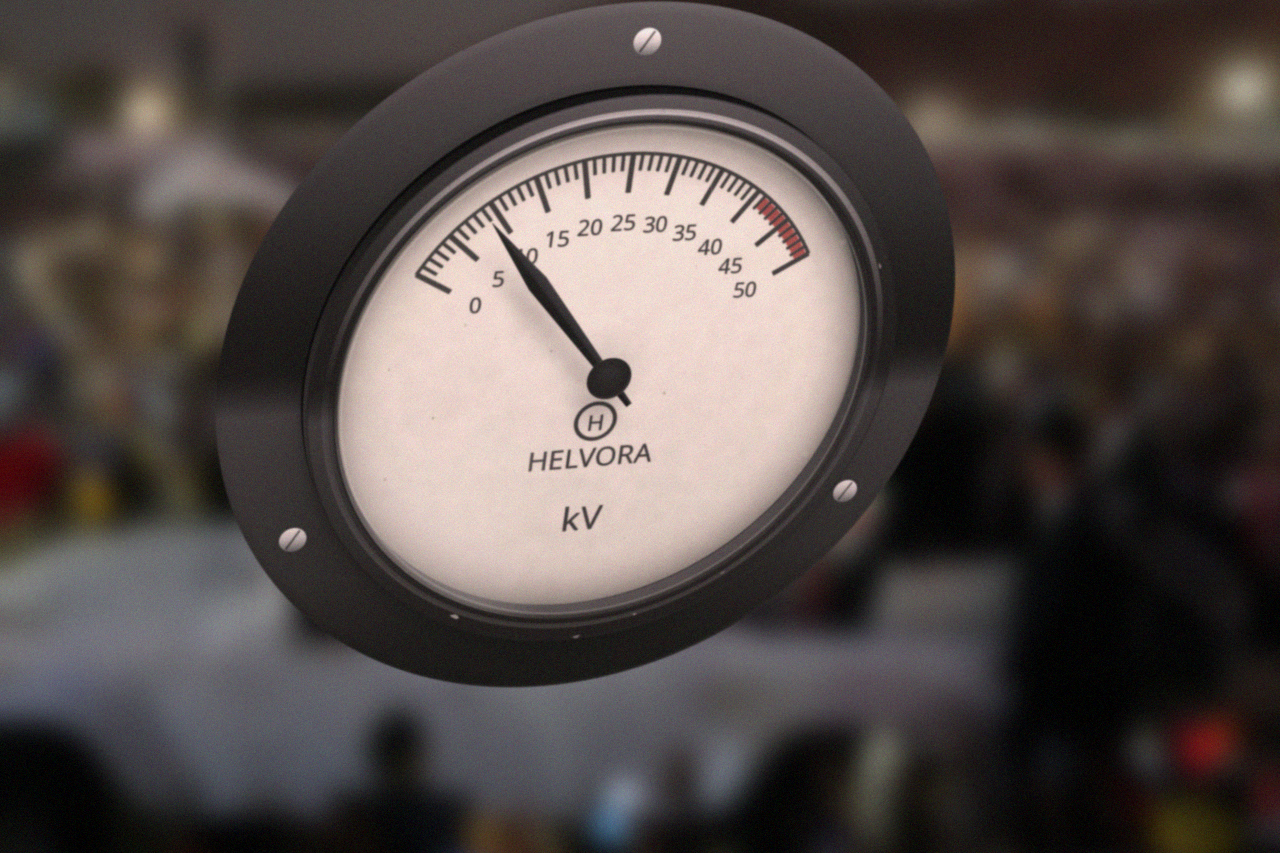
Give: 9,kV
